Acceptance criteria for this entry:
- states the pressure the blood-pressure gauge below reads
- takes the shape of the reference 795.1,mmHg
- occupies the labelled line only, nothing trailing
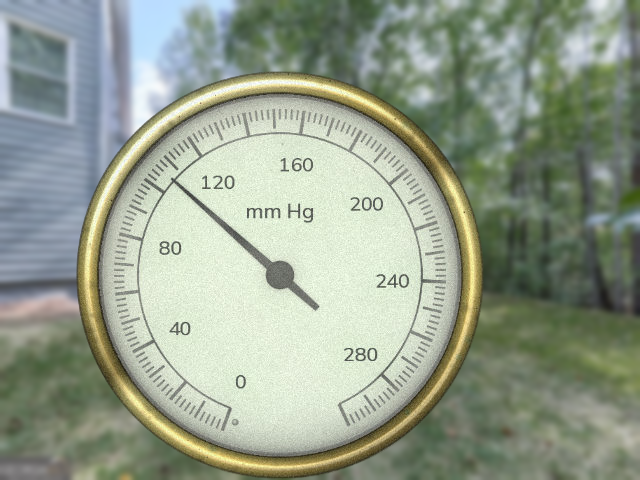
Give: 106,mmHg
